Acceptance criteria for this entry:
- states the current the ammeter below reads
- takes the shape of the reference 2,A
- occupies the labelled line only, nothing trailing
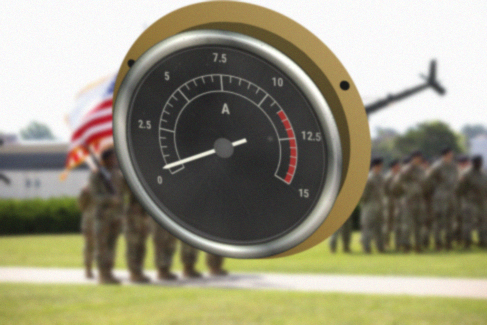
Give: 0.5,A
